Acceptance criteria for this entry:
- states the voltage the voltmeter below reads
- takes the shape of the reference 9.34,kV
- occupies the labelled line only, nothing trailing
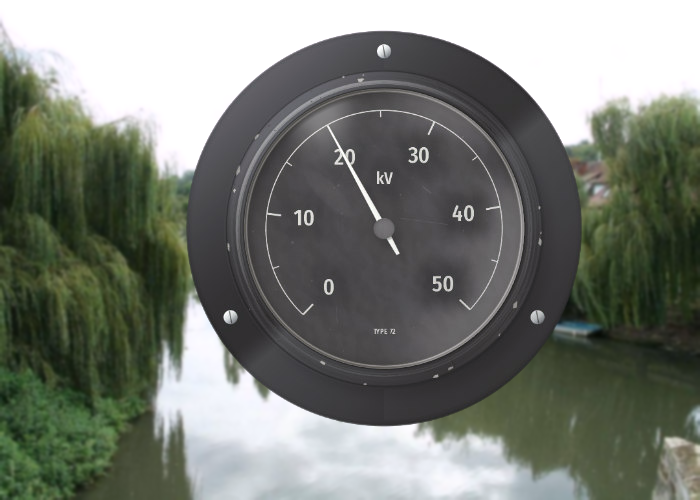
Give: 20,kV
